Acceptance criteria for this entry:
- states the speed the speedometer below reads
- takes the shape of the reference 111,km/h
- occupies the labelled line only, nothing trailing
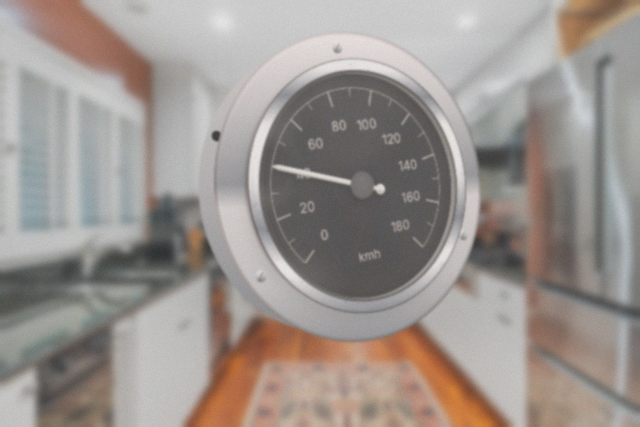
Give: 40,km/h
